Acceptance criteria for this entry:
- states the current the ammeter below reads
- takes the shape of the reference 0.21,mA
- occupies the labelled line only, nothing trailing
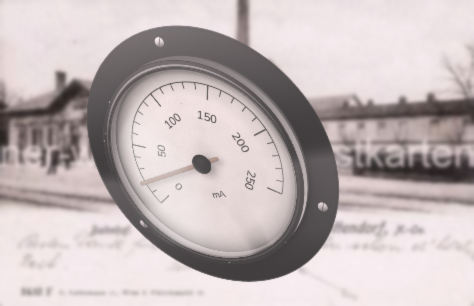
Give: 20,mA
